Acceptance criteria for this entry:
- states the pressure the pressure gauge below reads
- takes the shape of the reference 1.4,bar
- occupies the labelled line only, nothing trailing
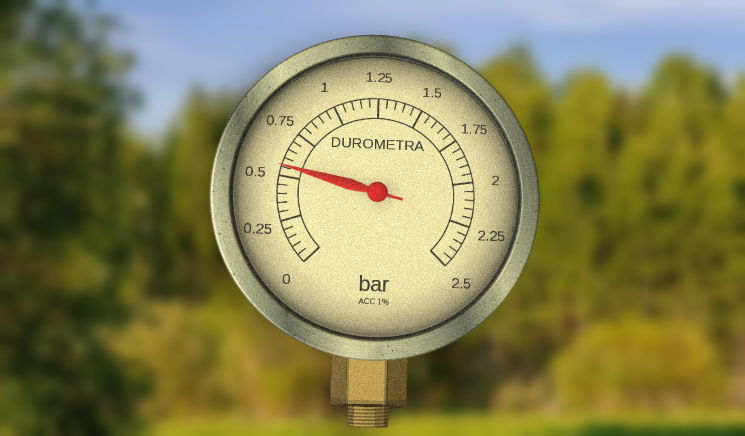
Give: 0.55,bar
